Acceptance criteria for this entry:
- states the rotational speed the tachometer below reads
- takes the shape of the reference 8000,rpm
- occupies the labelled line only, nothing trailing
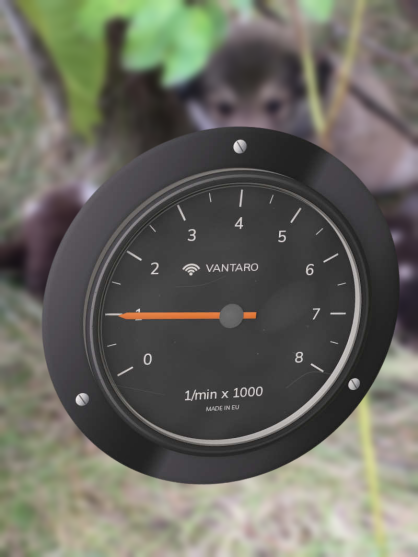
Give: 1000,rpm
